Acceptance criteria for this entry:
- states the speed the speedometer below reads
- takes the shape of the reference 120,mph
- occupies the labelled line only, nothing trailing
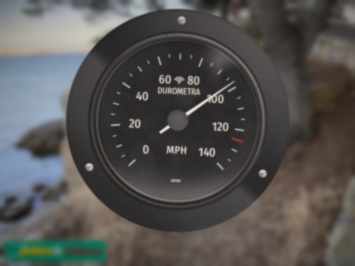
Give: 97.5,mph
